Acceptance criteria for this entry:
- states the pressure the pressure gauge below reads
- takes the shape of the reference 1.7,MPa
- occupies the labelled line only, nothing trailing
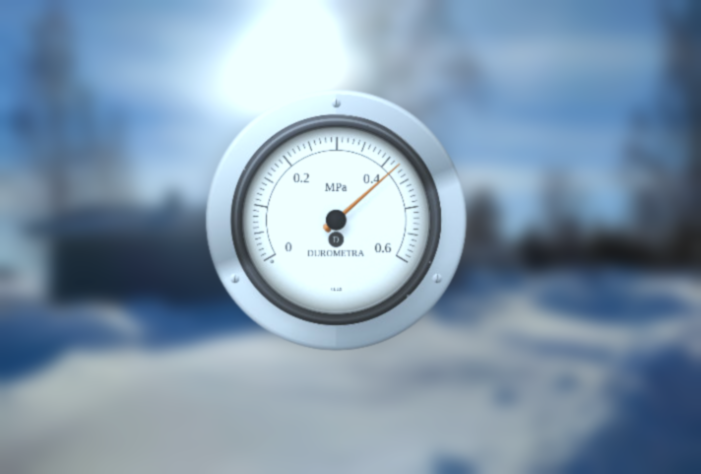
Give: 0.42,MPa
